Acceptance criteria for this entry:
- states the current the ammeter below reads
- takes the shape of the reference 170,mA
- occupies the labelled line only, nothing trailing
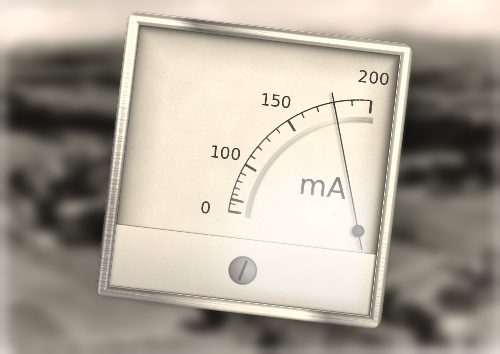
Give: 180,mA
